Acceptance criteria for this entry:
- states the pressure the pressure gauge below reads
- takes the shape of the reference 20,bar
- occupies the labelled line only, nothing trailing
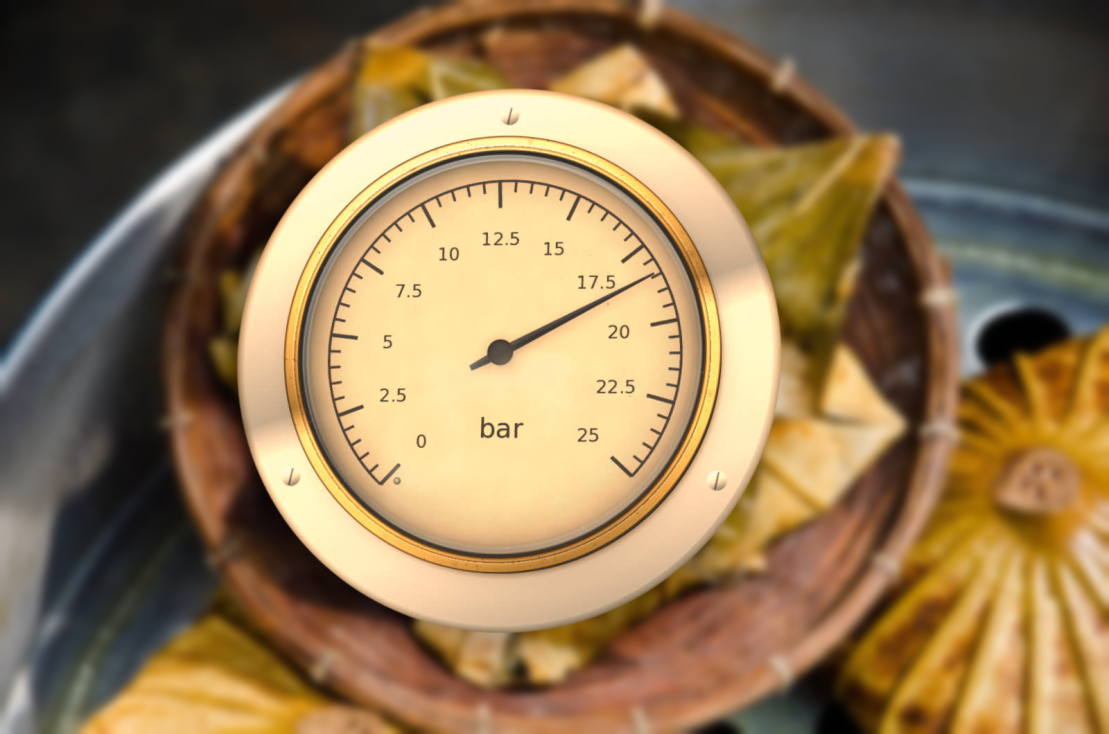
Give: 18.5,bar
